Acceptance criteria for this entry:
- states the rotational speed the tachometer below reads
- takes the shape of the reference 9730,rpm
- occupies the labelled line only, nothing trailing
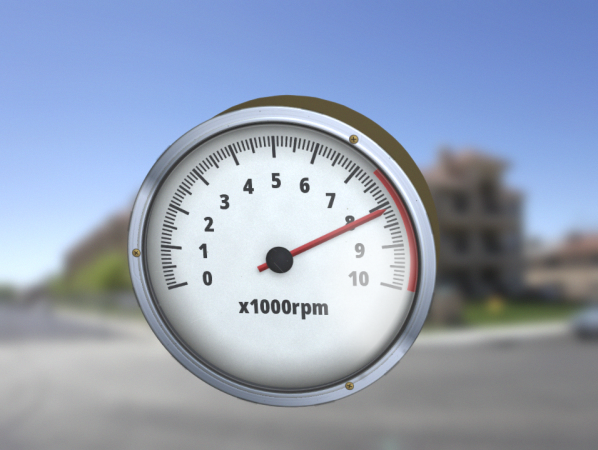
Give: 8100,rpm
